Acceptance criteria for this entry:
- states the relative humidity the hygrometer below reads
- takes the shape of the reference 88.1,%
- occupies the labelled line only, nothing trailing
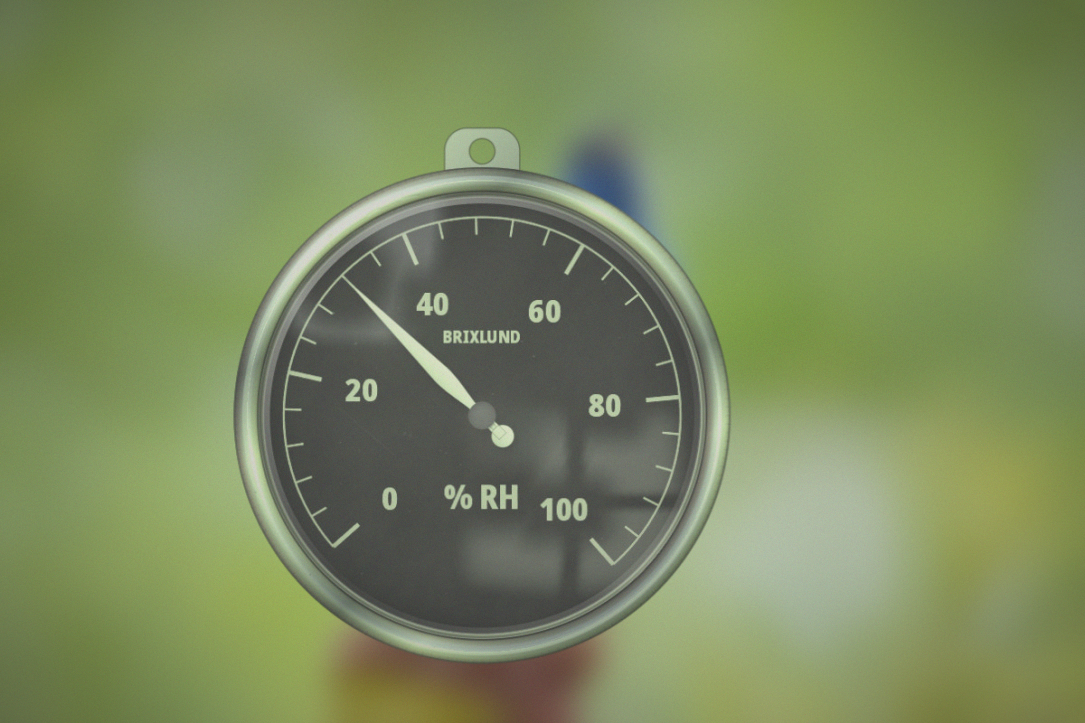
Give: 32,%
